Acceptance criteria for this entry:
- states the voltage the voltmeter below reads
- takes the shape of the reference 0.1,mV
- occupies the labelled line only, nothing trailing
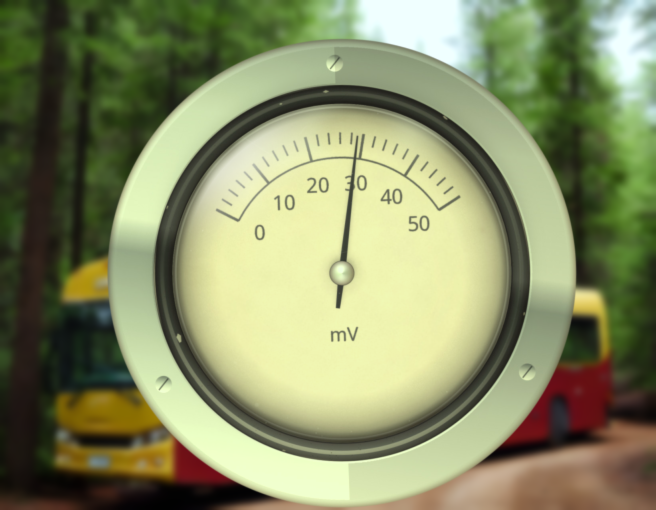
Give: 29,mV
